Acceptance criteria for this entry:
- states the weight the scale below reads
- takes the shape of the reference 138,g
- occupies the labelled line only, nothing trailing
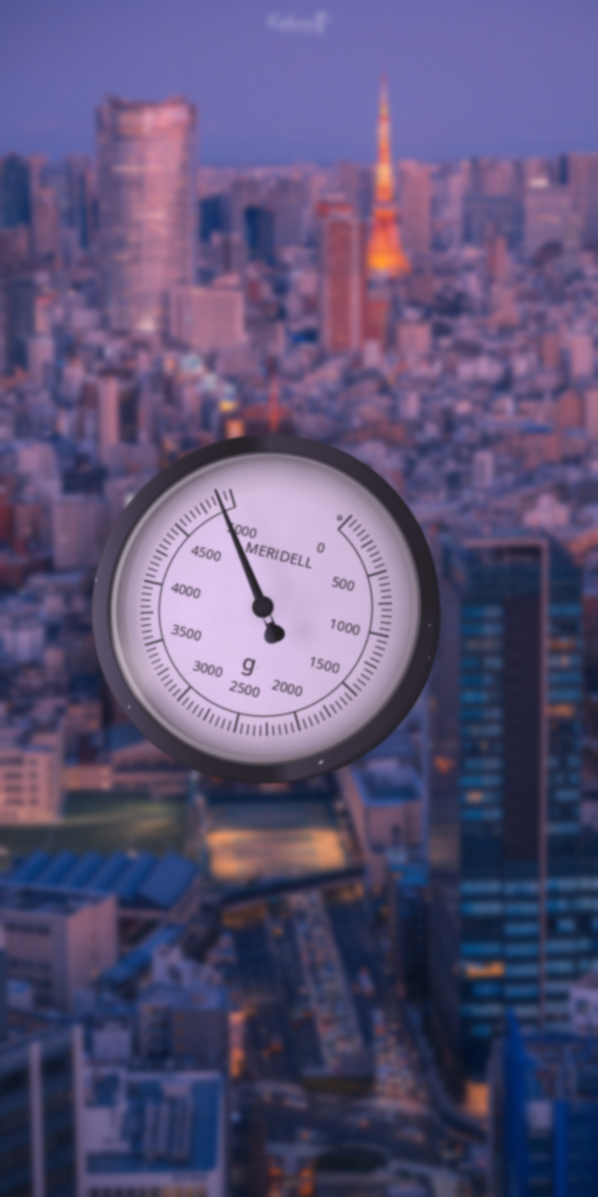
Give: 4900,g
